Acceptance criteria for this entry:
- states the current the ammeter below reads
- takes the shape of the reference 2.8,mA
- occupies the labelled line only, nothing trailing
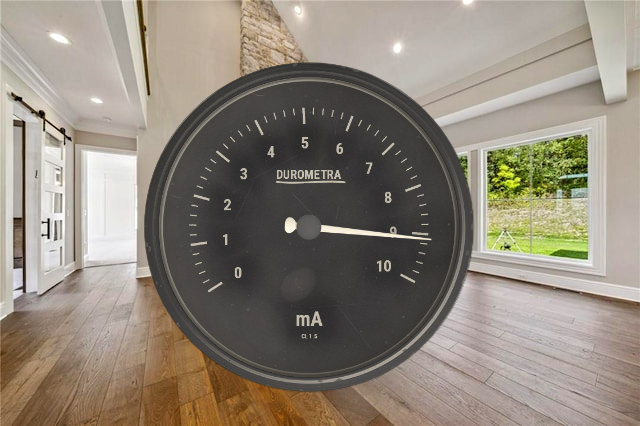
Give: 9.1,mA
